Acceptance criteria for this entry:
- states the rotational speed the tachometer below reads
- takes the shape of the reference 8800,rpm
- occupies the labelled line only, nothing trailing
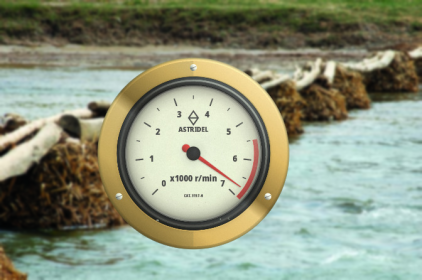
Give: 6750,rpm
